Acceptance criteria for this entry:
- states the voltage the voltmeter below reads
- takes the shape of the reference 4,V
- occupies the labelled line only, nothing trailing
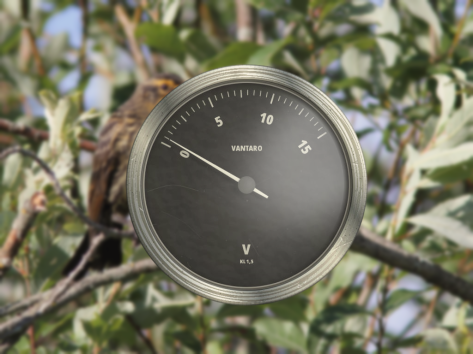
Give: 0.5,V
